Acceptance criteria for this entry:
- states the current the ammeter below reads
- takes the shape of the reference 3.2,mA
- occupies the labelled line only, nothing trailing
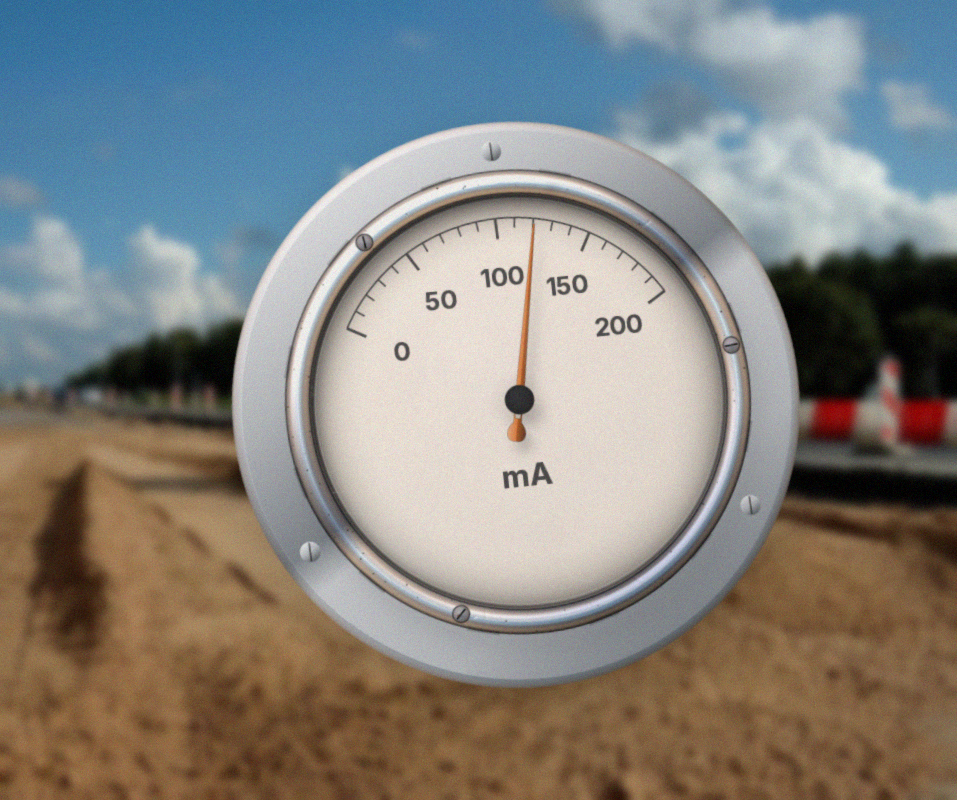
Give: 120,mA
